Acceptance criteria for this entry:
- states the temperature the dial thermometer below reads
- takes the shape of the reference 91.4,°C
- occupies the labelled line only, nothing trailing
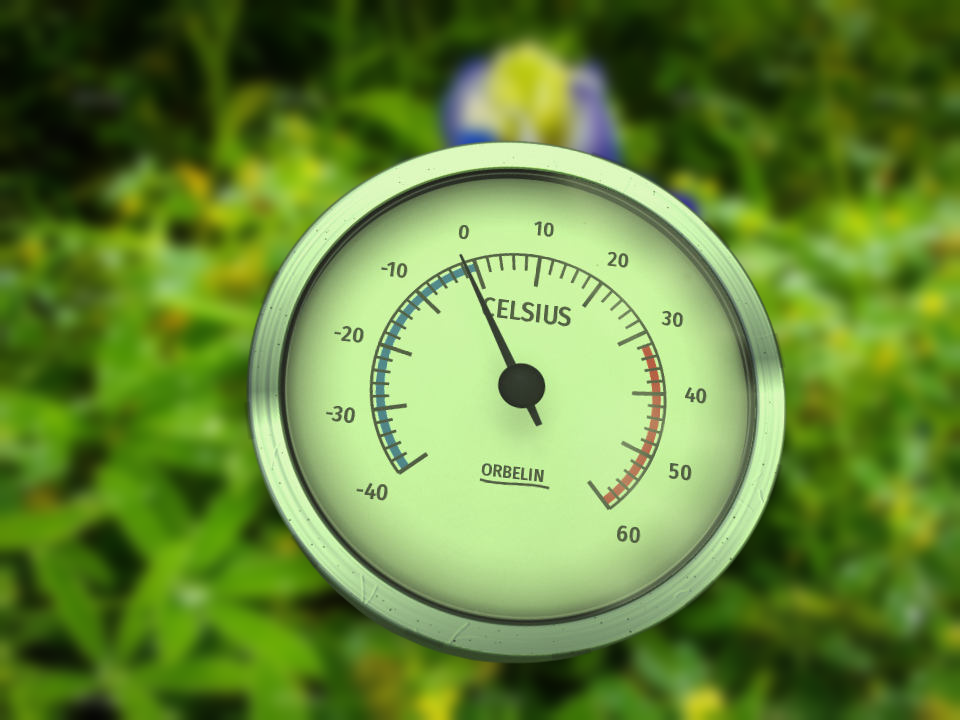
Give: -2,°C
